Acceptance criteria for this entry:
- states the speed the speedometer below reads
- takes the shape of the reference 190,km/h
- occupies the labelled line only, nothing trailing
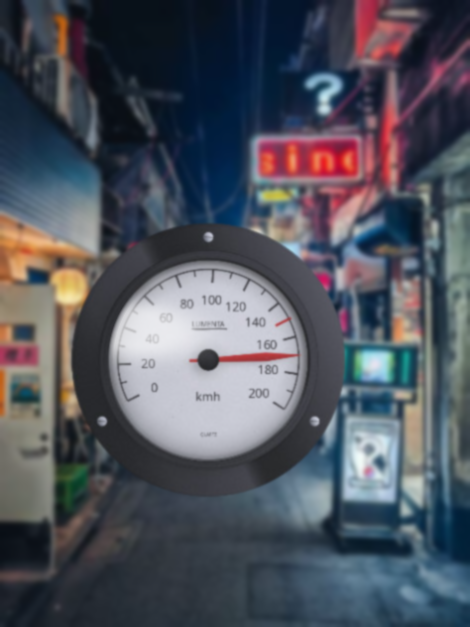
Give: 170,km/h
